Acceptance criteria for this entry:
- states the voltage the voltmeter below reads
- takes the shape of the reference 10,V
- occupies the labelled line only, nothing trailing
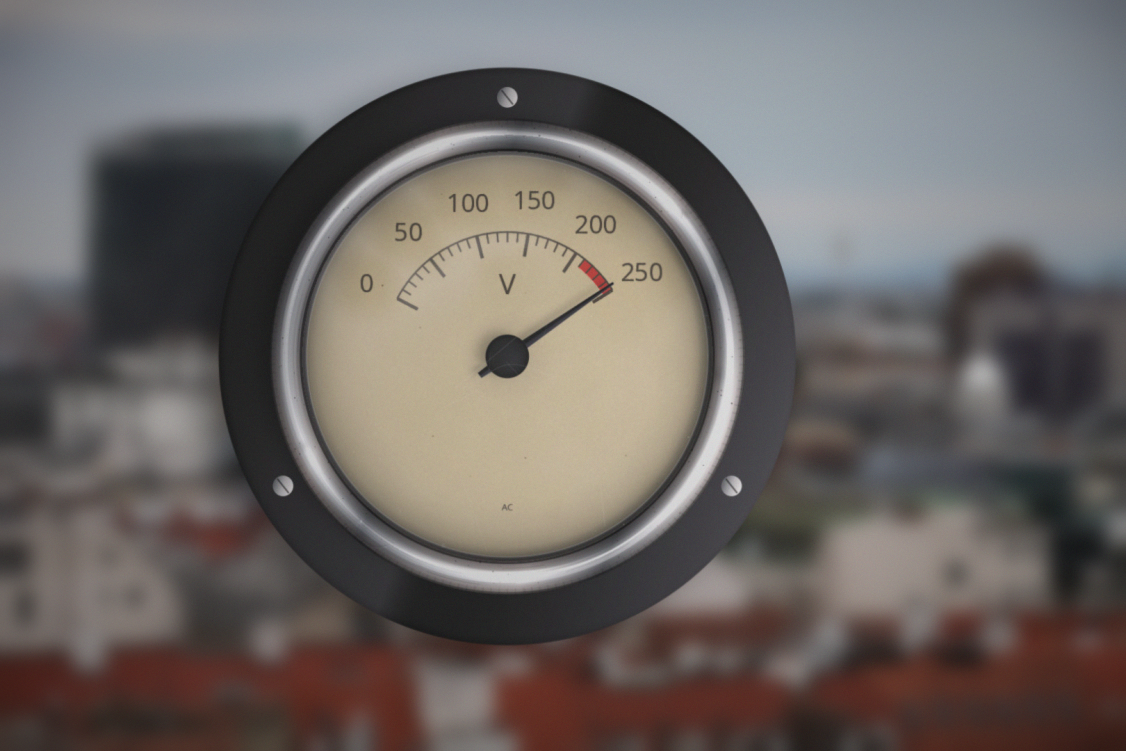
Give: 245,V
